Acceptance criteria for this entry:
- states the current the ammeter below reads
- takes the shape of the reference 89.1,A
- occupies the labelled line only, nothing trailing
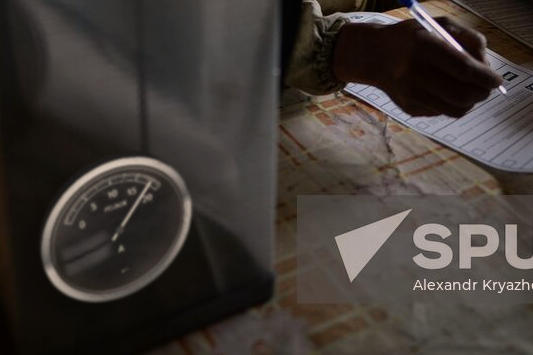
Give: 17.5,A
